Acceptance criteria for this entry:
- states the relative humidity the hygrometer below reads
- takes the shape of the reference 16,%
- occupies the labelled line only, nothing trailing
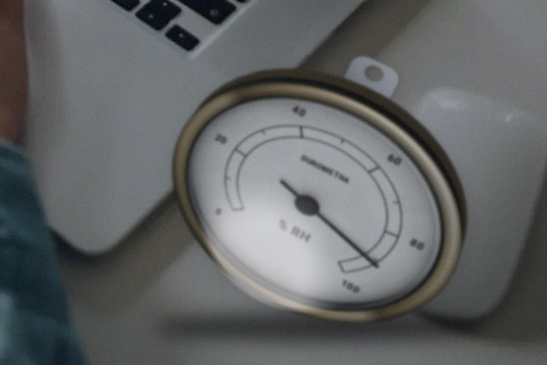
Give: 90,%
